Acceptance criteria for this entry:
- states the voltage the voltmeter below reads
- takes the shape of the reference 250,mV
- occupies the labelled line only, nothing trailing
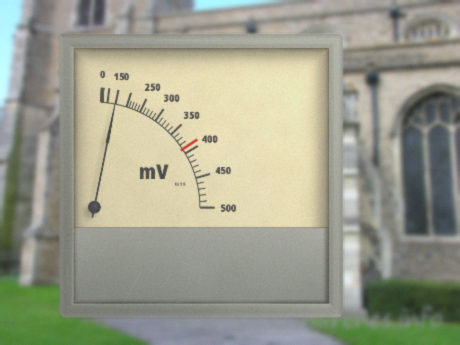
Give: 150,mV
